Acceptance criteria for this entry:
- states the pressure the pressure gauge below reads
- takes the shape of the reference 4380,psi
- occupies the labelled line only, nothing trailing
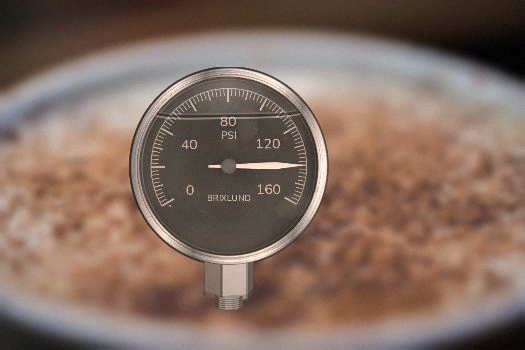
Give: 140,psi
